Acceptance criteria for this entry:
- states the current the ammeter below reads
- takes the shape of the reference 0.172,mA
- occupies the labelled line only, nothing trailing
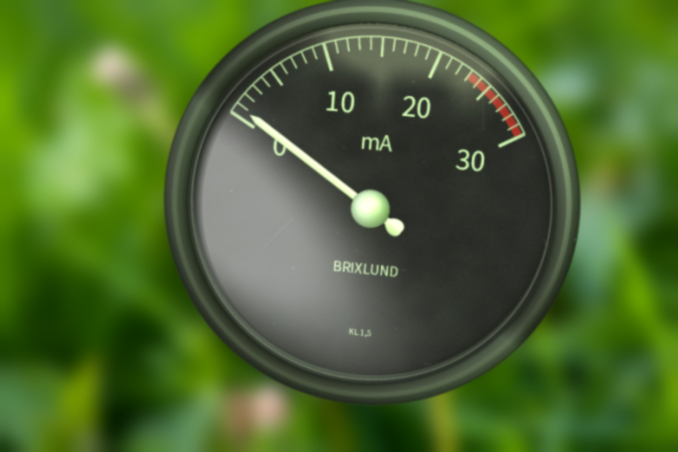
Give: 1,mA
